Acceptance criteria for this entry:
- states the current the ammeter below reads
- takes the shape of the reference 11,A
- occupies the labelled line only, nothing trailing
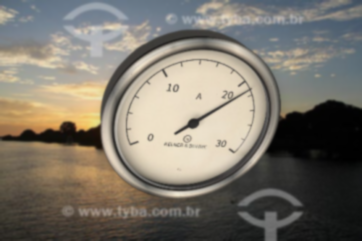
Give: 21,A
